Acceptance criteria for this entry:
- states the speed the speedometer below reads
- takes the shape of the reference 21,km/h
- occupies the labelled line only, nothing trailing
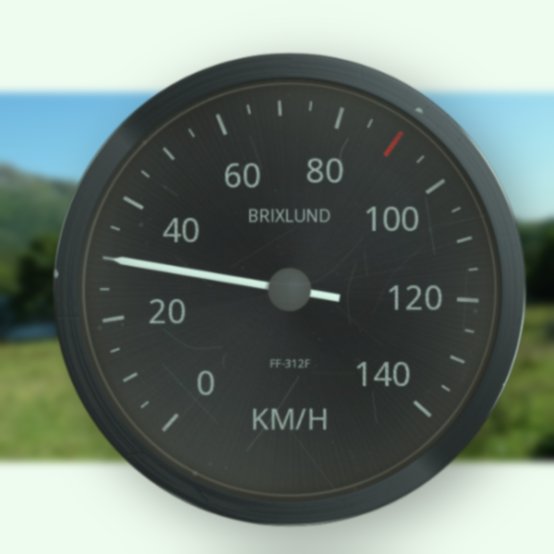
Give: 30,km/h
